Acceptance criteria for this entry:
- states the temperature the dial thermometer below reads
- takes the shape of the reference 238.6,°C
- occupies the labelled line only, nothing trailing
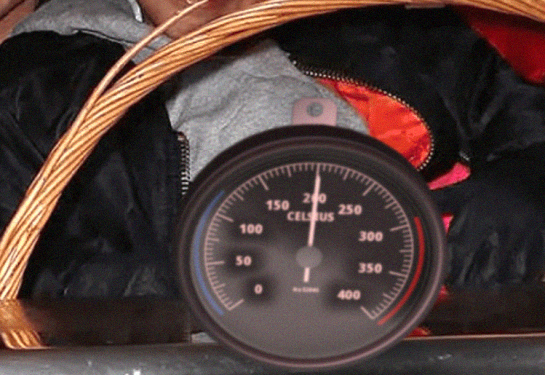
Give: 200,°C
